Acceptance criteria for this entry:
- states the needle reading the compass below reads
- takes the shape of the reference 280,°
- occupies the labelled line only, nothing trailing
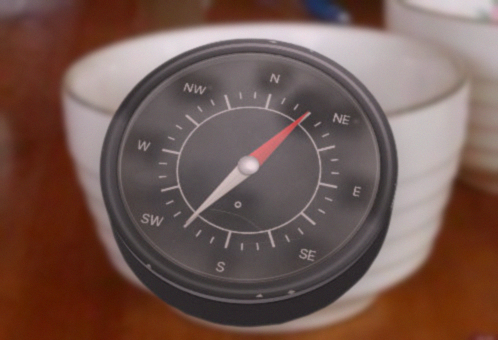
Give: 30,°
